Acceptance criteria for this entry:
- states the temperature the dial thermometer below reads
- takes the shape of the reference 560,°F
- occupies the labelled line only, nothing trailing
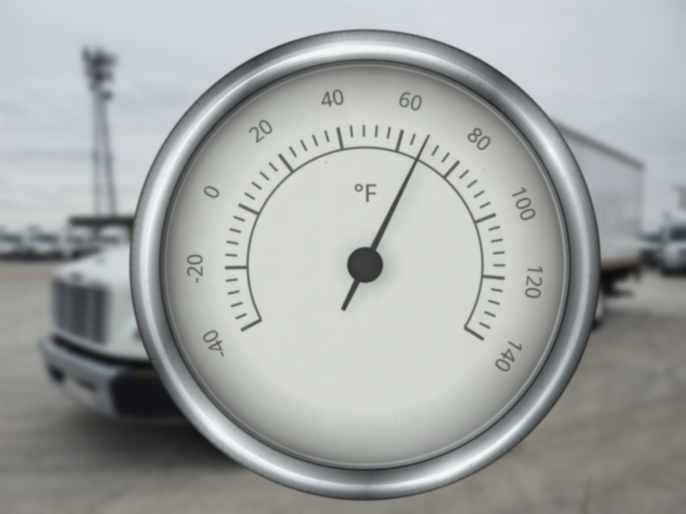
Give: 68,°F
